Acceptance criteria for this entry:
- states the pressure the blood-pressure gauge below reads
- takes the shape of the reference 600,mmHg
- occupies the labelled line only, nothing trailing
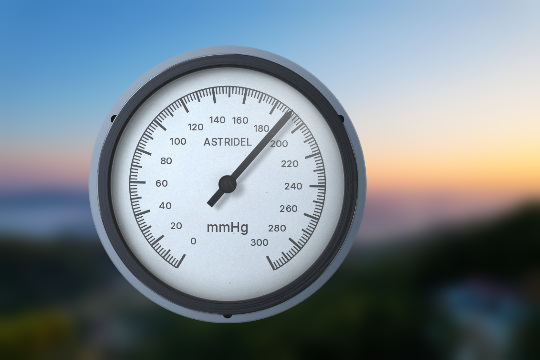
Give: 190,mmHg
